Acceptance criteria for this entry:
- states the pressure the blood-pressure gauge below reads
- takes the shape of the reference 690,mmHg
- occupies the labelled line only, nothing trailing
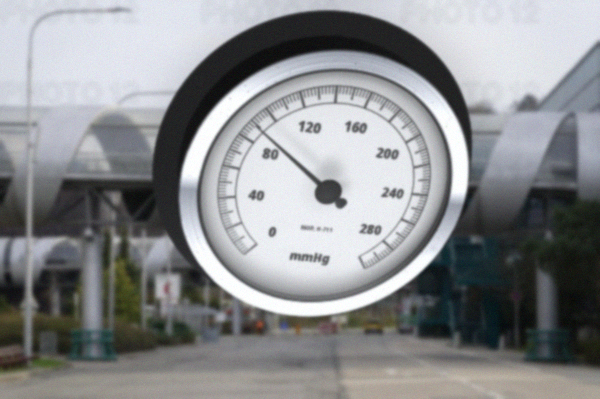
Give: 90,mmHg
